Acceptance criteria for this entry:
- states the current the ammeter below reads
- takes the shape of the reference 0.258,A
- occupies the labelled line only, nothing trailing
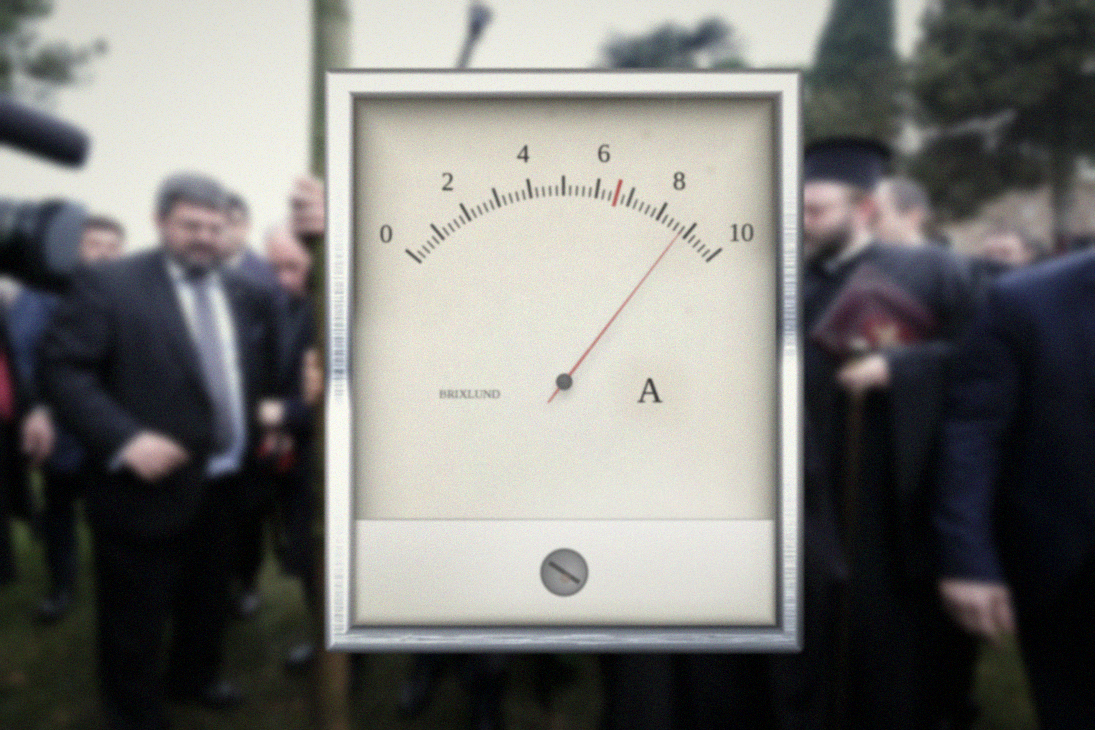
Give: 8.8,A
